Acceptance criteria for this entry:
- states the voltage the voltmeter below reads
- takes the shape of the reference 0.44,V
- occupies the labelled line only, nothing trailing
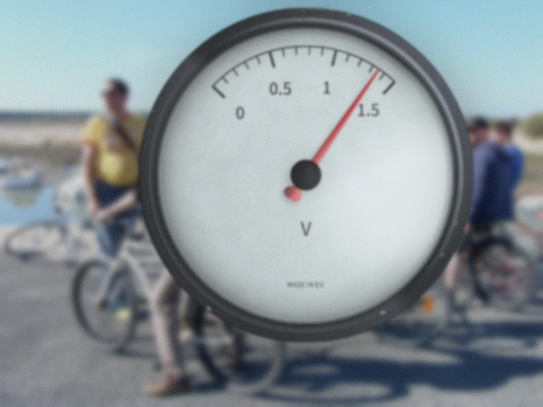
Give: 1.35,V
